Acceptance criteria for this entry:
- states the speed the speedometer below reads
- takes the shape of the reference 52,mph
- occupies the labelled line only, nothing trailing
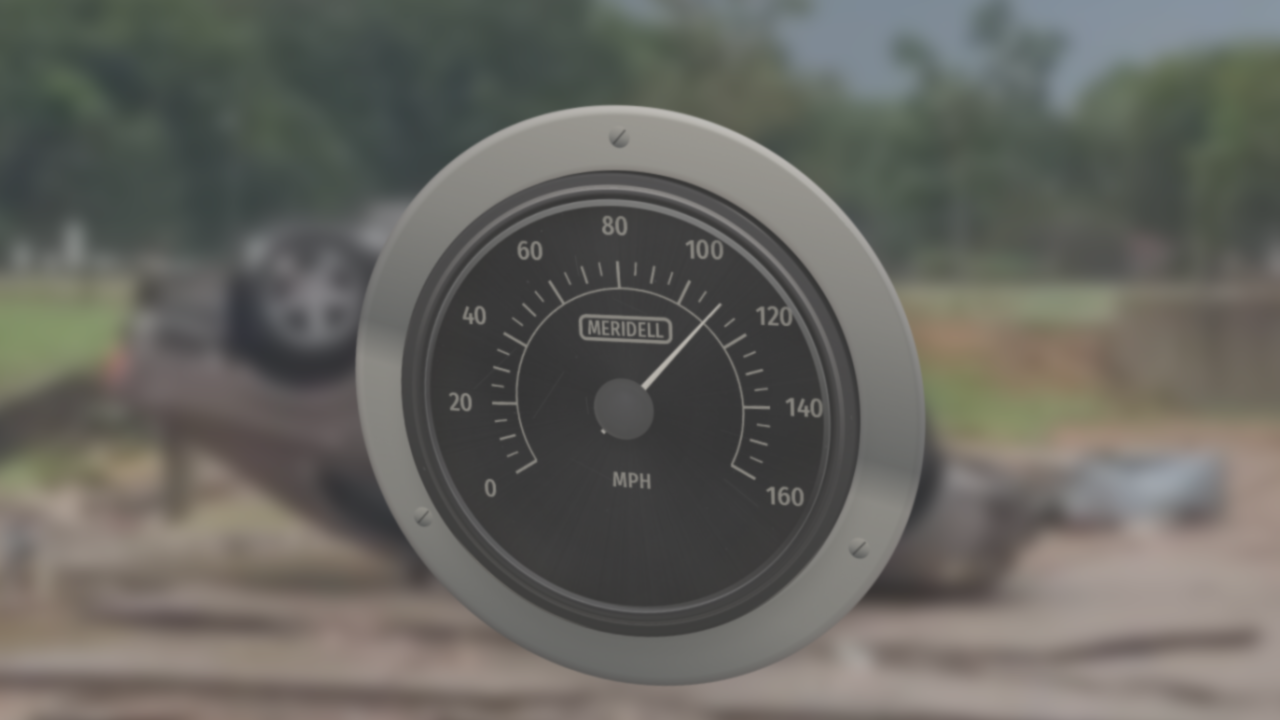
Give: 110,mph
